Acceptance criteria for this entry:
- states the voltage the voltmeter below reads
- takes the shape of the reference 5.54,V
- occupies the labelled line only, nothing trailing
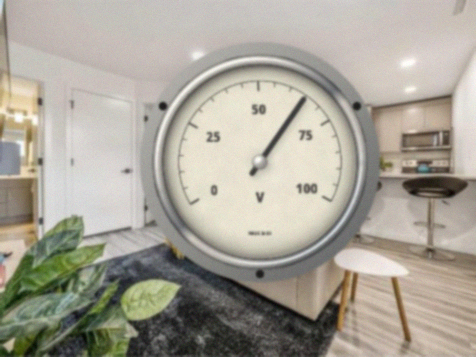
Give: 65,V
